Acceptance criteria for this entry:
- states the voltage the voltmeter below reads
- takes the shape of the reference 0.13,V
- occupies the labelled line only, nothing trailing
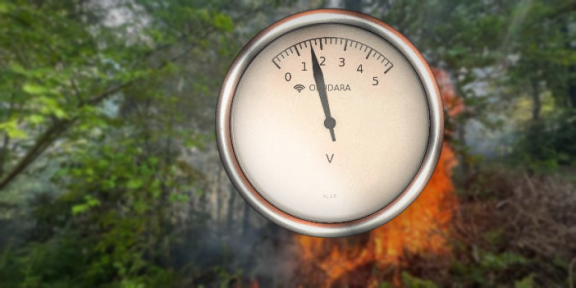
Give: 1.6,V
